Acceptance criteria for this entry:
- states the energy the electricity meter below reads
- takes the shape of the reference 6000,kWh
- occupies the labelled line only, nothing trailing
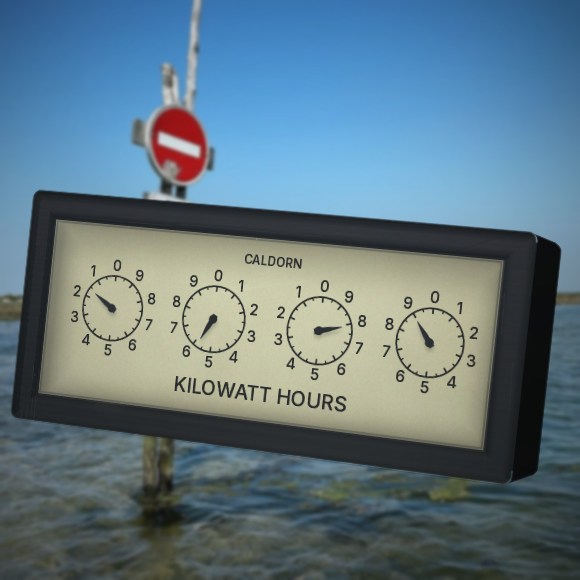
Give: 1579,kWh
